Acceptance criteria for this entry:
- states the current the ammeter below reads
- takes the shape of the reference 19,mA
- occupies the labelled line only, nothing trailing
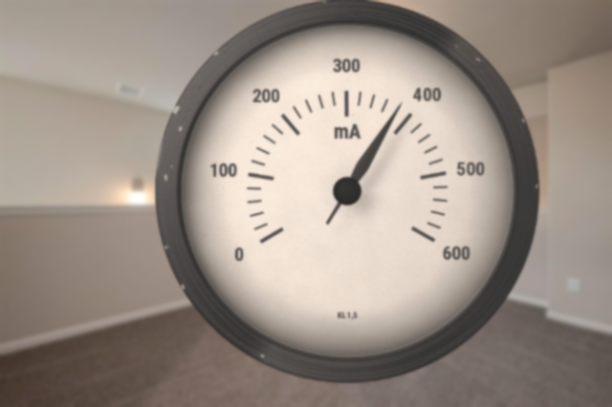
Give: 380,mA
